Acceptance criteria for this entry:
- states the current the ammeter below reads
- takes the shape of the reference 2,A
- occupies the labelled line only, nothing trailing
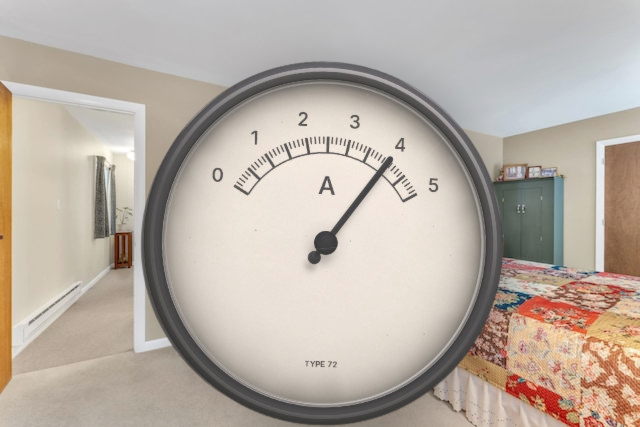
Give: 4,A
